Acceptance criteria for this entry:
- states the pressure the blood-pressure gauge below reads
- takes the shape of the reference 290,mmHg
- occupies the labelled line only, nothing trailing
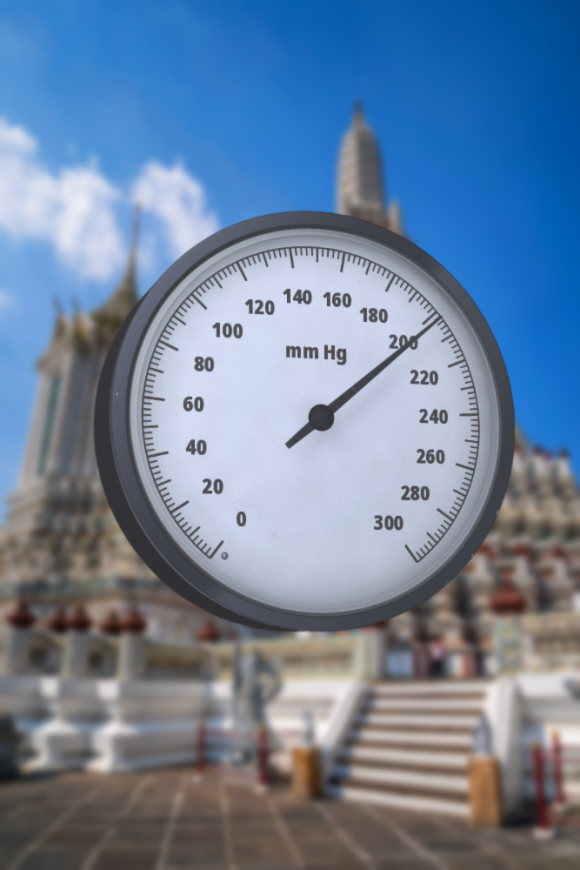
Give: 202,mmHg
